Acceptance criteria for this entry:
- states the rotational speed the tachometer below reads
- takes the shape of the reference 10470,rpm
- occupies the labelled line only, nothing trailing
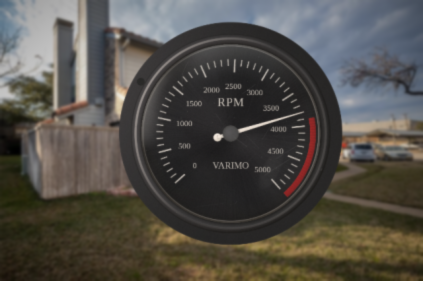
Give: 3800,rpm
